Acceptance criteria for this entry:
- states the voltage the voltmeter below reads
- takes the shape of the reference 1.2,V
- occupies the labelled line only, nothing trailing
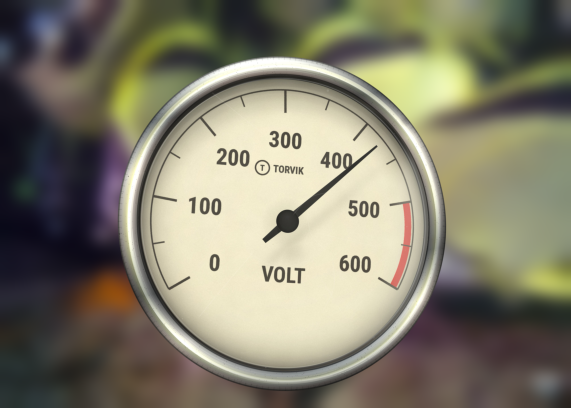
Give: 425,V
